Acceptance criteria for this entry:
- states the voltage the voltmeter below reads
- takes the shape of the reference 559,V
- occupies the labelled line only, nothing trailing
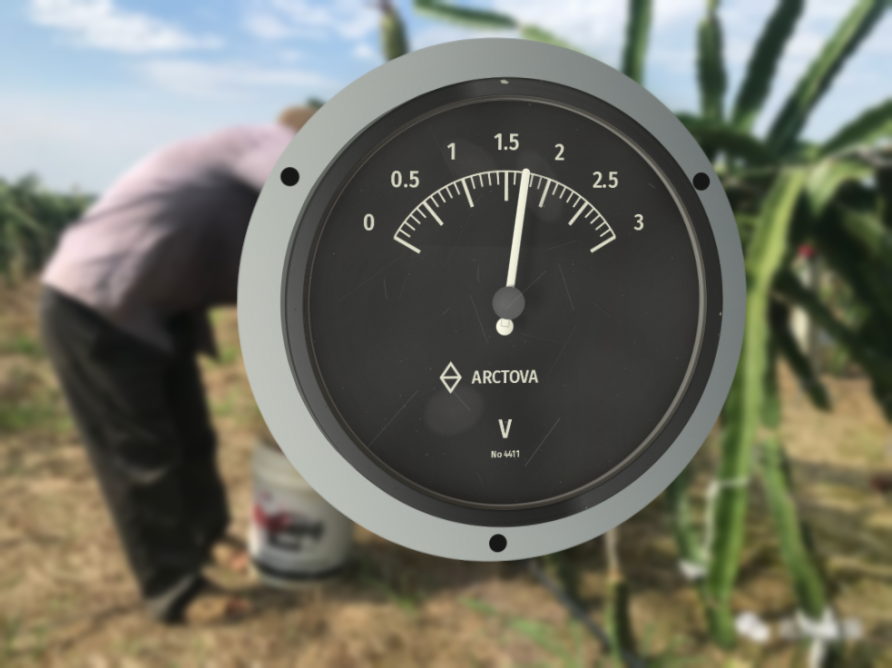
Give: 1.7,V
